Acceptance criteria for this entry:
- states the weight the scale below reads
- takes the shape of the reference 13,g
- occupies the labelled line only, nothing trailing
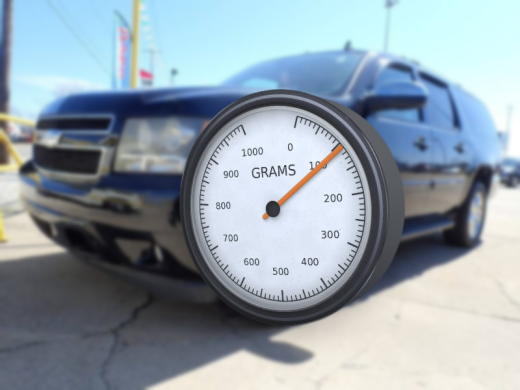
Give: 110,g
